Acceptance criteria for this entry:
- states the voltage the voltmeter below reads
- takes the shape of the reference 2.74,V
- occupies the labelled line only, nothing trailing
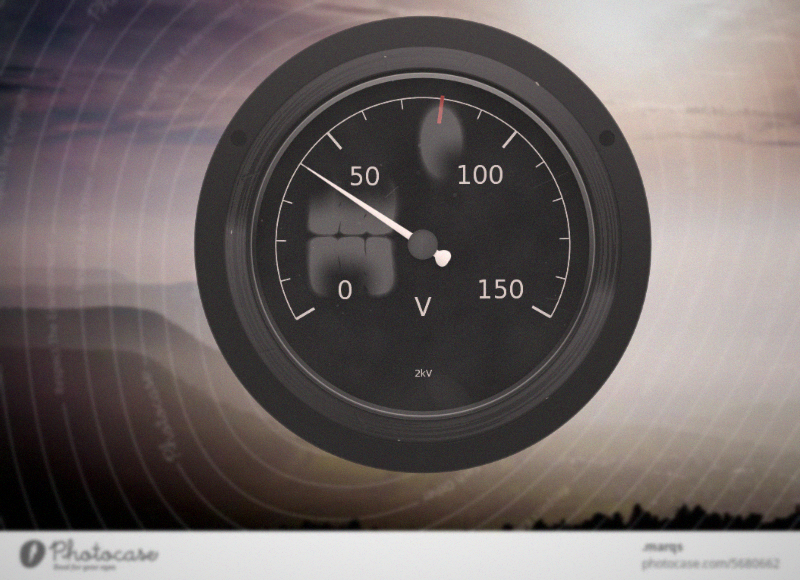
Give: 40,V
